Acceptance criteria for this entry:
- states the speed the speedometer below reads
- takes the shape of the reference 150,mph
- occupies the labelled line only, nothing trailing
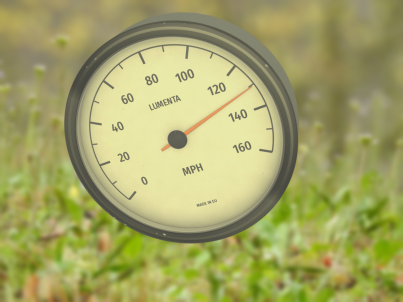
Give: 130,mph
